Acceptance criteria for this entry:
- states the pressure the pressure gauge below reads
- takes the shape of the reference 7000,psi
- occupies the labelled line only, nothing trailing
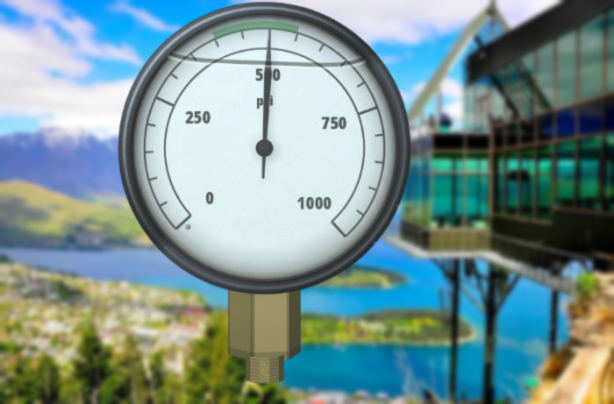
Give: 500,psi
